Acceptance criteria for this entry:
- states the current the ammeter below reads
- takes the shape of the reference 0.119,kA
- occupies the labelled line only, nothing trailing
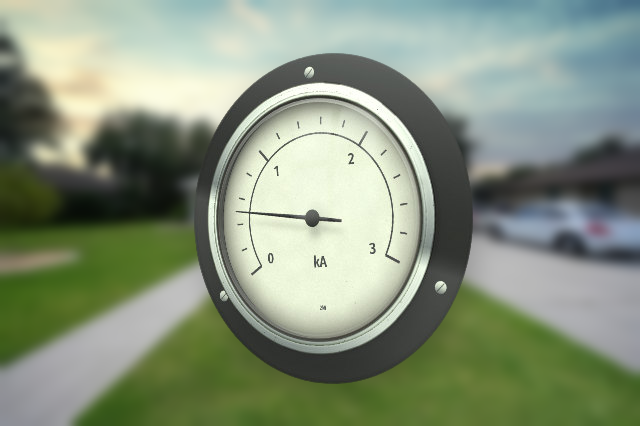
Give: 0.5,kA
